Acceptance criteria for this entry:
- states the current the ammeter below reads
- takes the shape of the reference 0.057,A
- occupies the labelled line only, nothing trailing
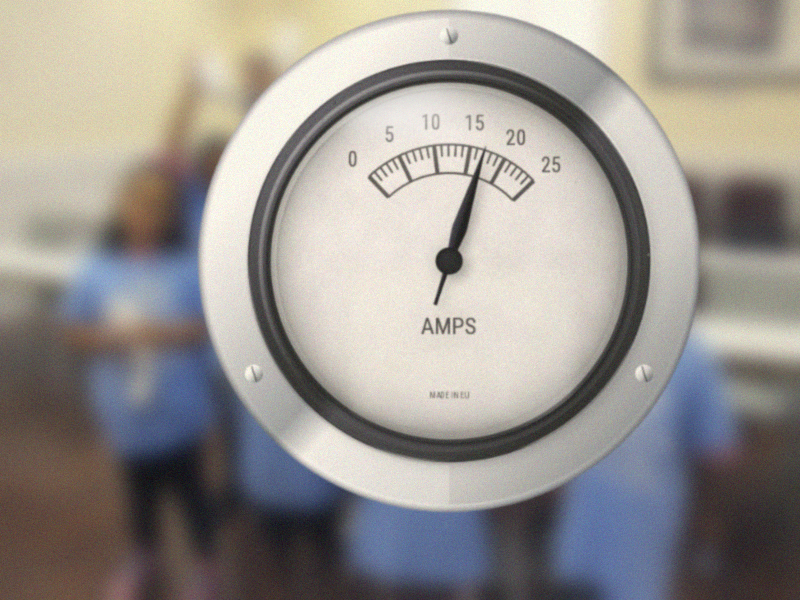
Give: 17,A
